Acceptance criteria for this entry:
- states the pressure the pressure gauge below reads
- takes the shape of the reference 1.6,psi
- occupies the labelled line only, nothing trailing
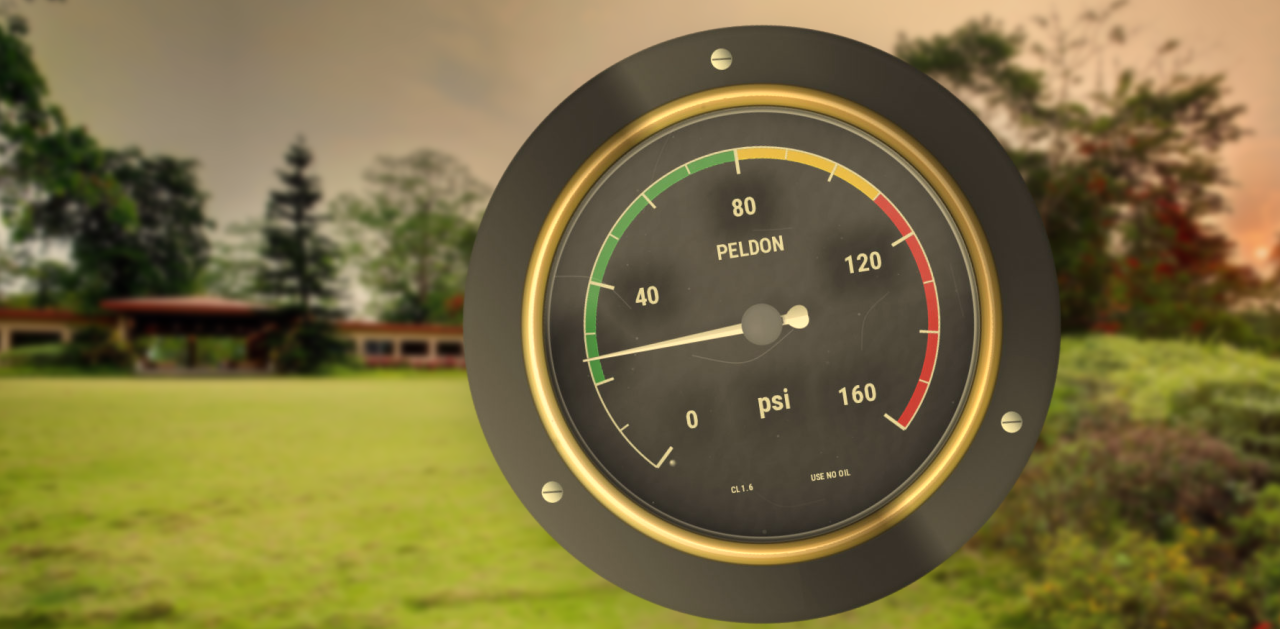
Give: 25,psi
